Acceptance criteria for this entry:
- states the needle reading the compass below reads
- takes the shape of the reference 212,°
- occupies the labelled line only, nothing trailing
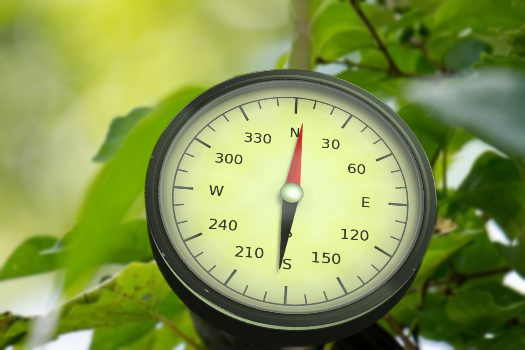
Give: 5,°
